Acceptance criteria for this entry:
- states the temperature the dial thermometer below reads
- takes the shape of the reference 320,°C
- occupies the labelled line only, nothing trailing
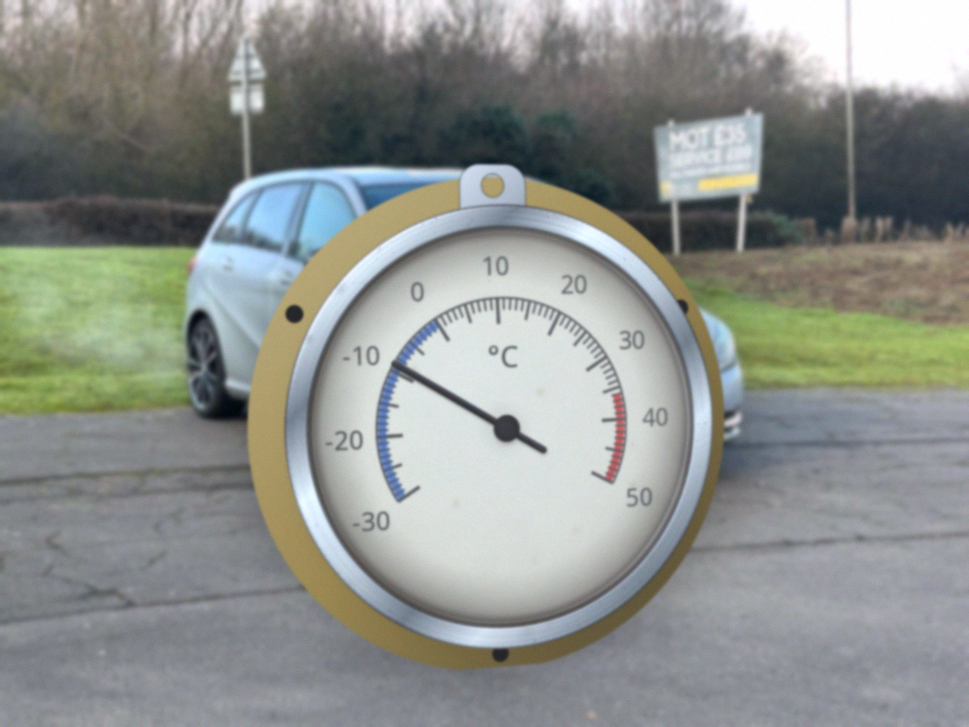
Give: -9,°C
